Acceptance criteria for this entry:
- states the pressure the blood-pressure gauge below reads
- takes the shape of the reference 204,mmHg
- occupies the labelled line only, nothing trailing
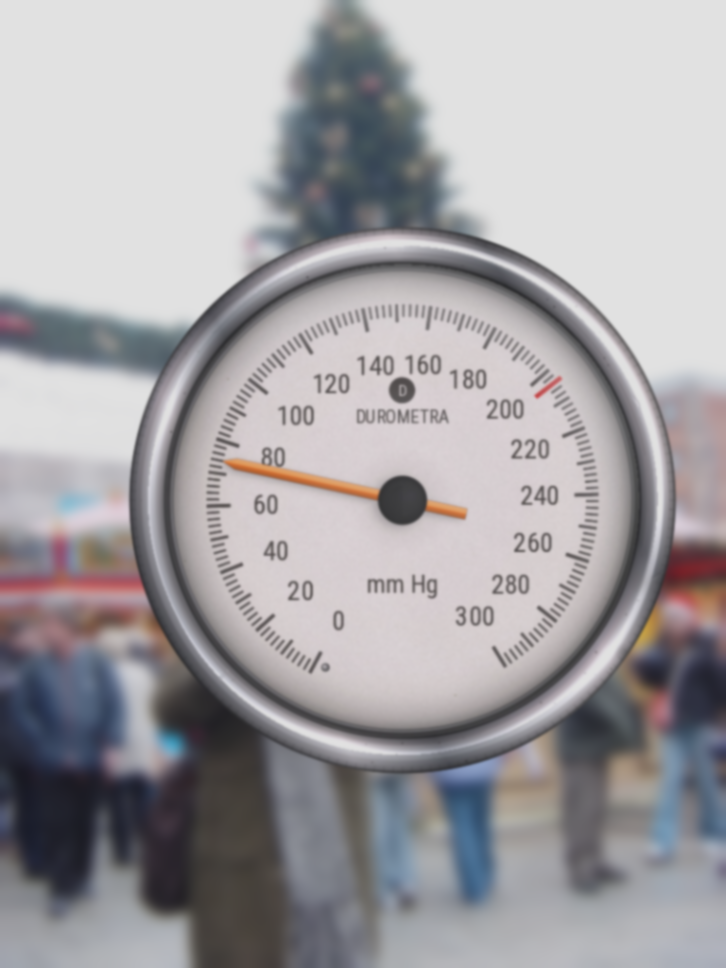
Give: 74,mmHg
